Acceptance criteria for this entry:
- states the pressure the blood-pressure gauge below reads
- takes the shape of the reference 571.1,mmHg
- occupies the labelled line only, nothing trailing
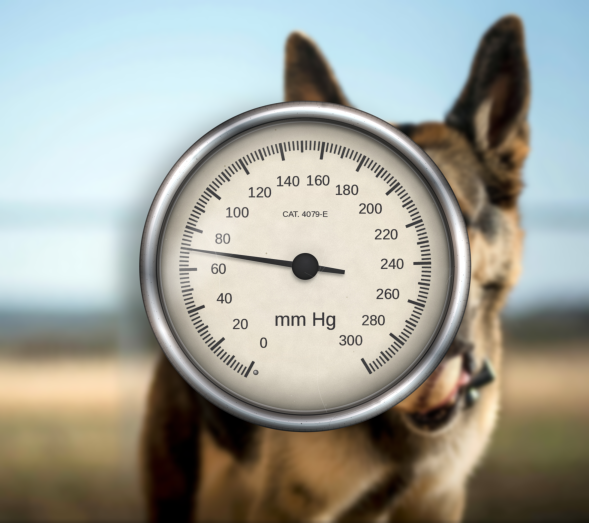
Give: 70,mmHg
